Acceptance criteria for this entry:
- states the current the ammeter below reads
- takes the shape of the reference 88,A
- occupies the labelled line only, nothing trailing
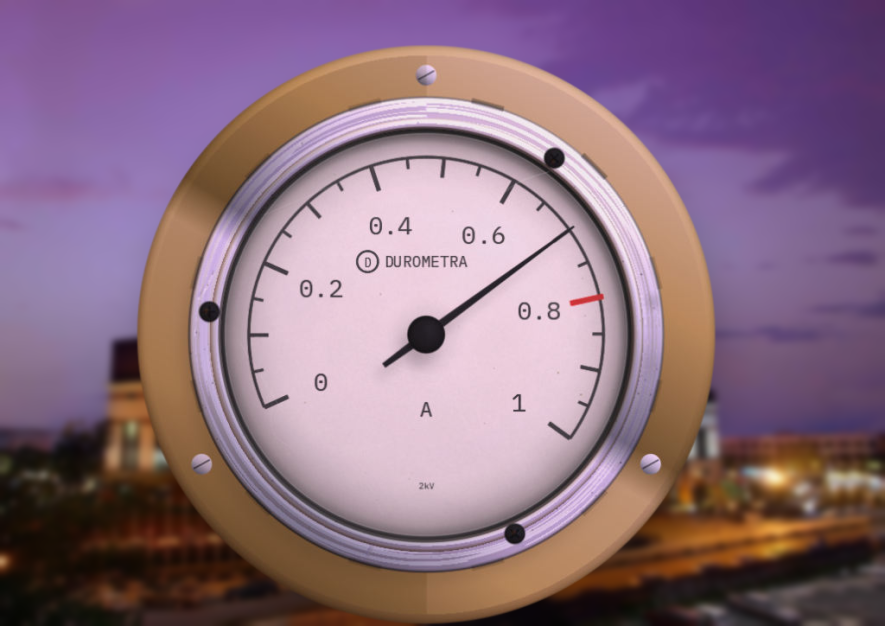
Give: 0.7,A
